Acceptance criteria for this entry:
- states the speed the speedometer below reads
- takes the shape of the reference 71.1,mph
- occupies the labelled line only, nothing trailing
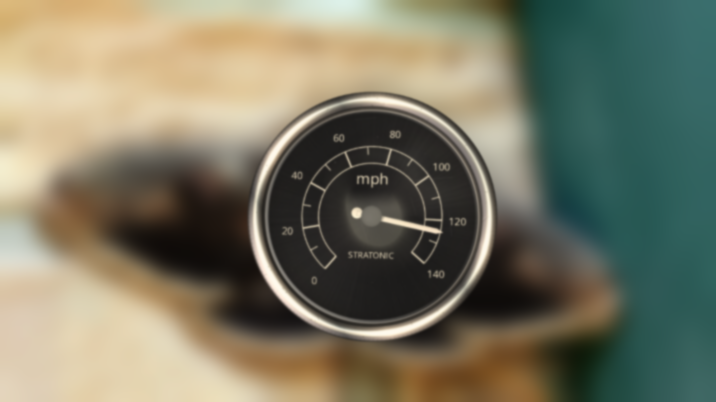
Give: 125,mph
